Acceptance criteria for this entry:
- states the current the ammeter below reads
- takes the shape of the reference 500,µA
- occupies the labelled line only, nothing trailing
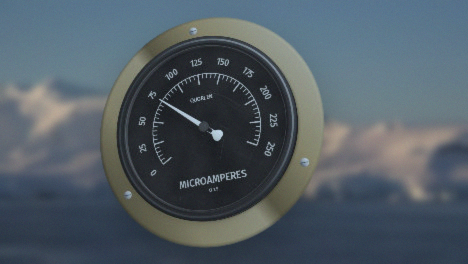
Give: 75,µA
